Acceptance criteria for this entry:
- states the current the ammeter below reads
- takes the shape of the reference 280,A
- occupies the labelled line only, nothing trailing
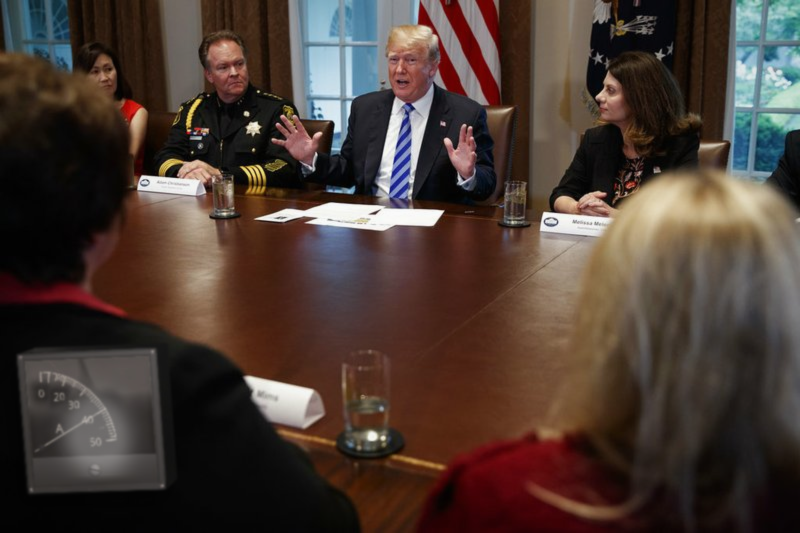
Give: 40,A
